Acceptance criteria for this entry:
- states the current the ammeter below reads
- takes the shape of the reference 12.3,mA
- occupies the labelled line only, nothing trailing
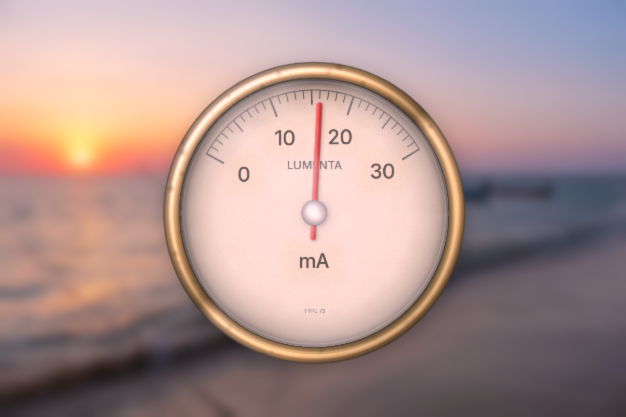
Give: 16,mA
